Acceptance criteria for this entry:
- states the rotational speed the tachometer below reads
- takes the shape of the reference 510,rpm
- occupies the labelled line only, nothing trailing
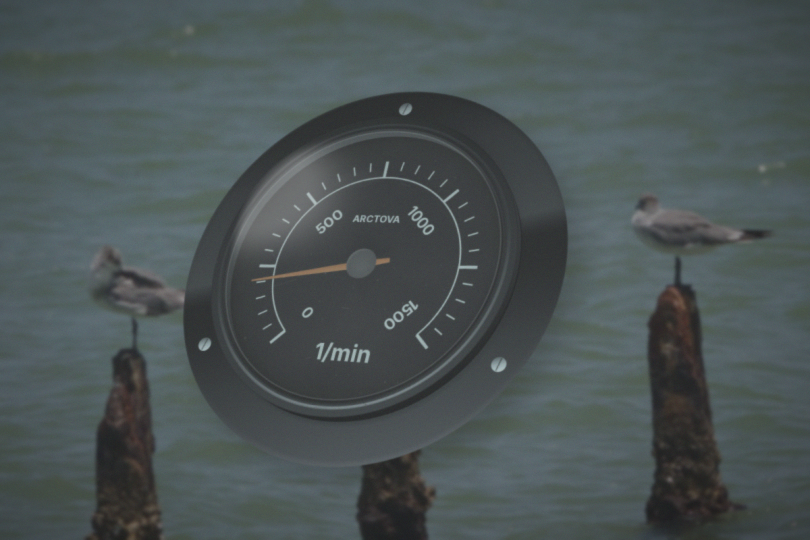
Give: 200,rpm
